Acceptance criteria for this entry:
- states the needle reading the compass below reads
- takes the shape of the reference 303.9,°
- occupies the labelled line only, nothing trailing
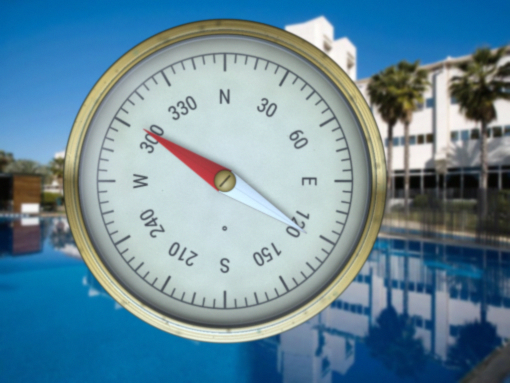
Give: 302.5,°
